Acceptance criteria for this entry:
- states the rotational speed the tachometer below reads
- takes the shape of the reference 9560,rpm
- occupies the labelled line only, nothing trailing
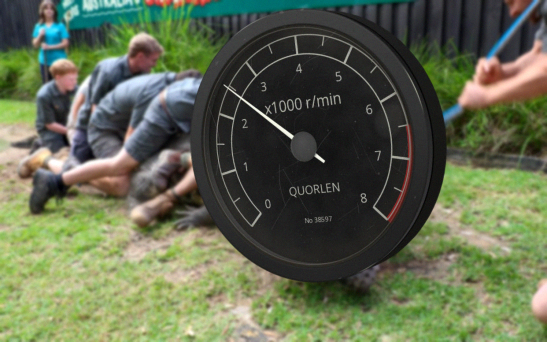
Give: 2500,rpm
